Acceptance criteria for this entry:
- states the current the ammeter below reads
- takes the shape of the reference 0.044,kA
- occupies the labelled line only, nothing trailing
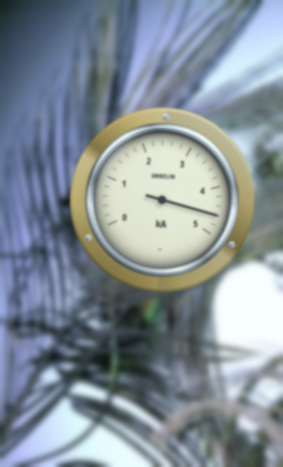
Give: 4.6,kA
